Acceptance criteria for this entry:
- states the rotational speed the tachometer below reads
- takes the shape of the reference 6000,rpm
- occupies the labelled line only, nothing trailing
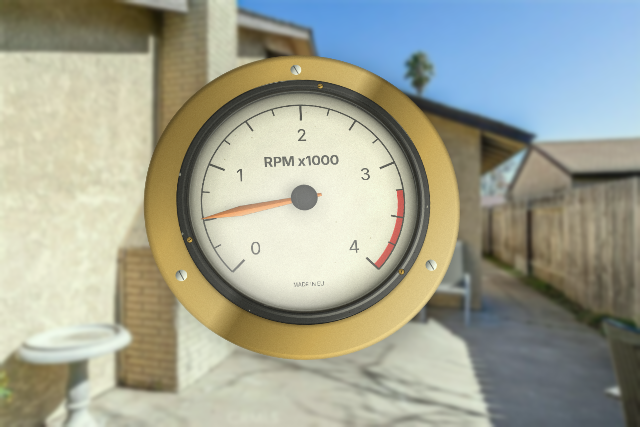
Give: 500,rpm
